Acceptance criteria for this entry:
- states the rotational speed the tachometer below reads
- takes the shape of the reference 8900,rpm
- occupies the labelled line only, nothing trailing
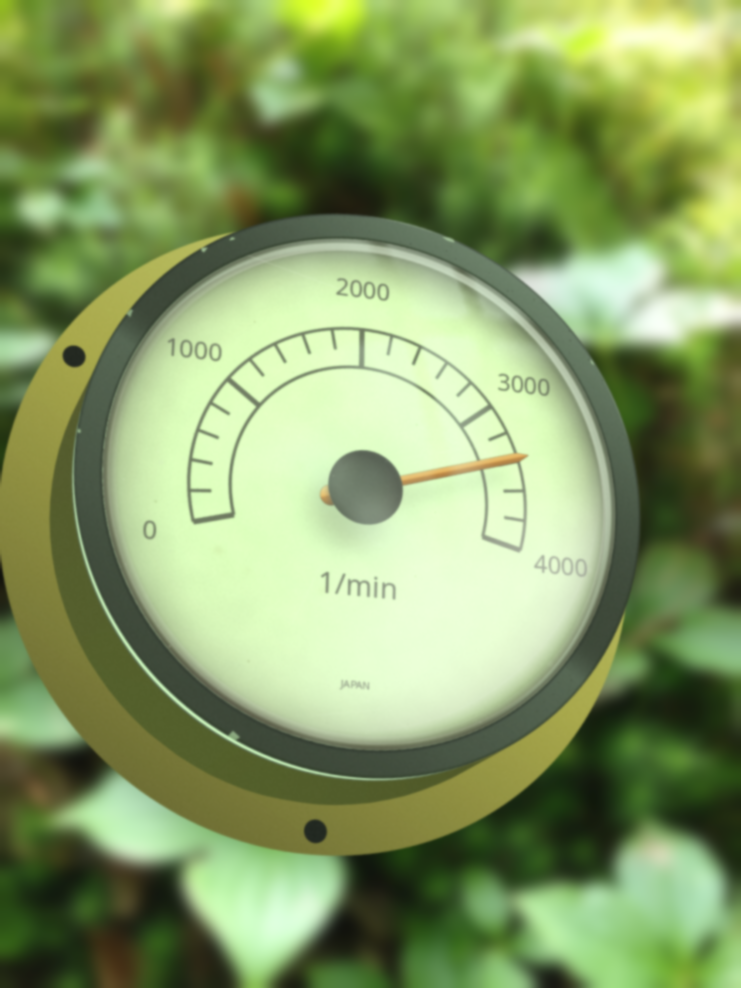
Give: 3400,rpm
